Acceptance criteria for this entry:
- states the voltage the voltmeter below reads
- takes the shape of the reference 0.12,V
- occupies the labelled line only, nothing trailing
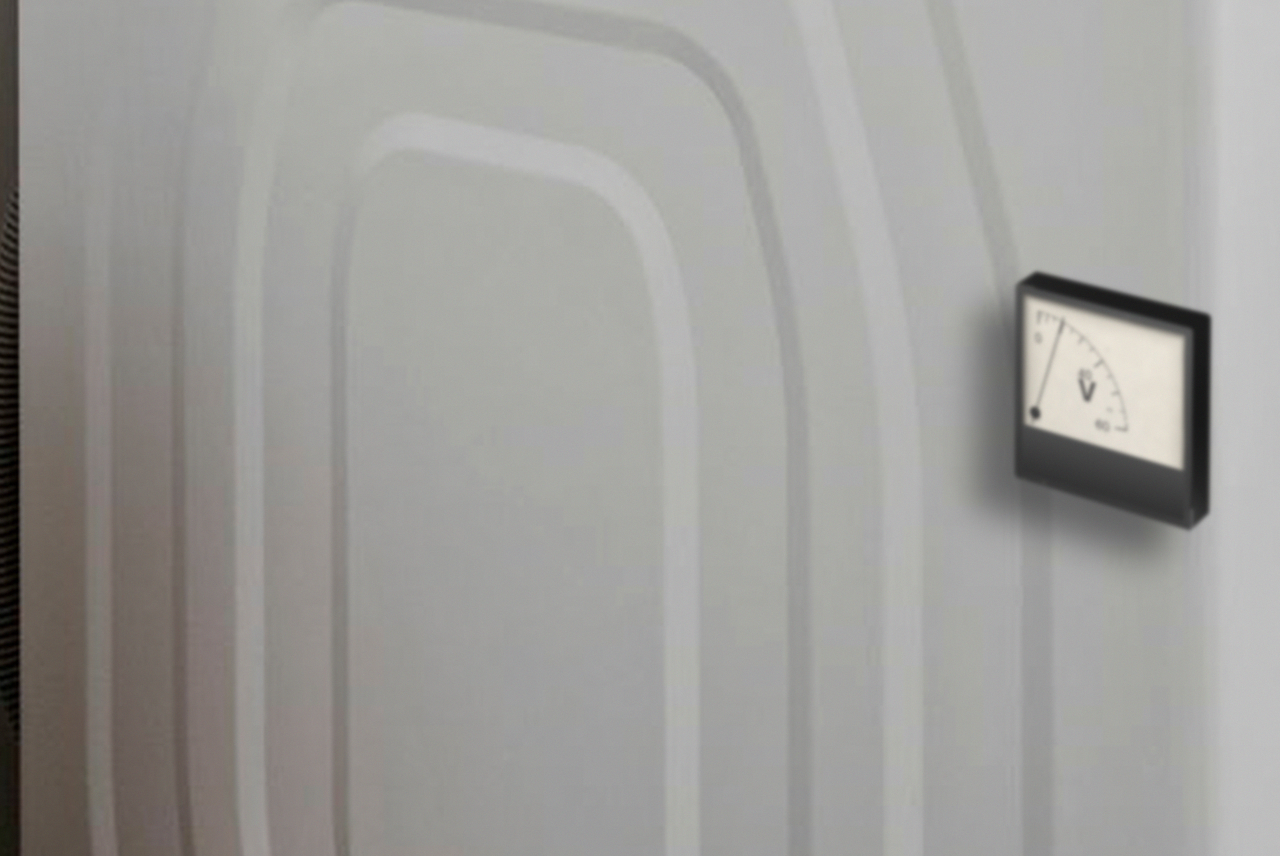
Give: 20,V
